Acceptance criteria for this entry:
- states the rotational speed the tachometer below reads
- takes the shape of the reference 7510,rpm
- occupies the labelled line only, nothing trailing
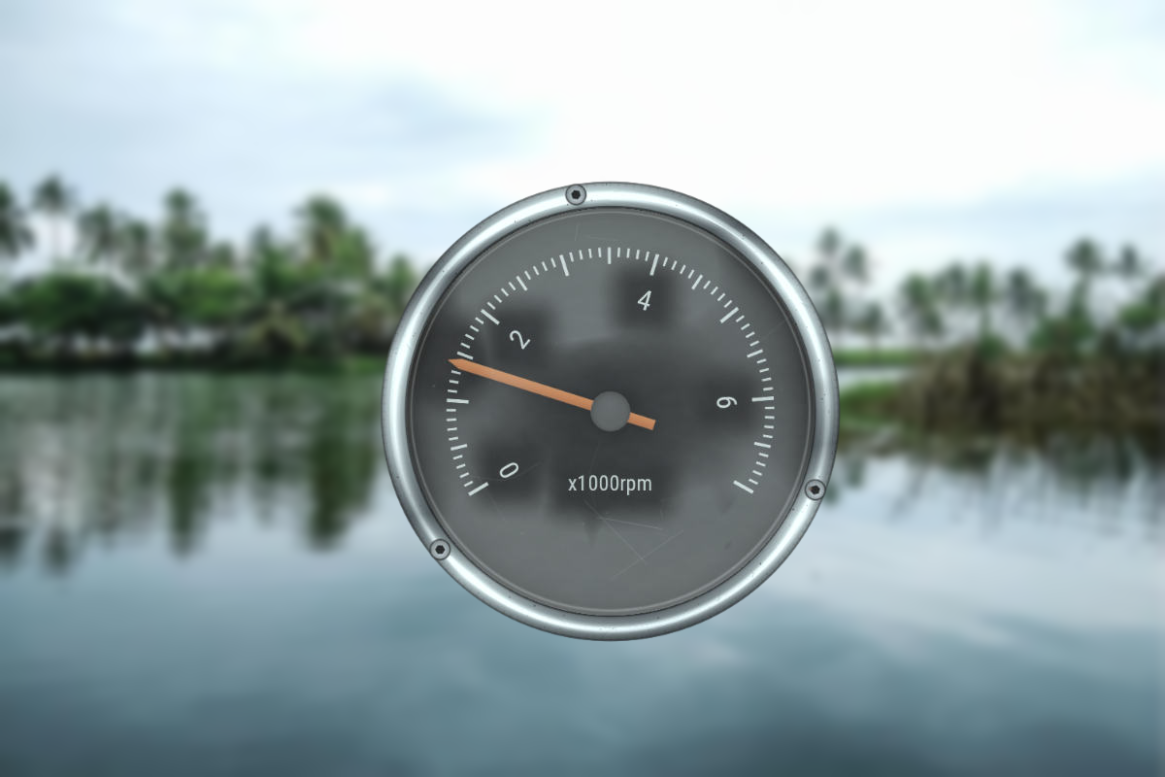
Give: 1400,rpm
